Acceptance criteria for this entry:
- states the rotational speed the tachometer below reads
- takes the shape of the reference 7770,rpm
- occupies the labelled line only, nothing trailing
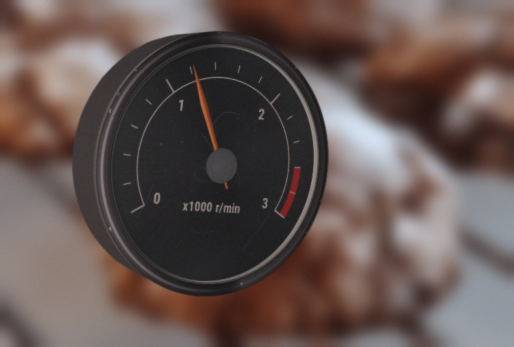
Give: 1200,rpm
